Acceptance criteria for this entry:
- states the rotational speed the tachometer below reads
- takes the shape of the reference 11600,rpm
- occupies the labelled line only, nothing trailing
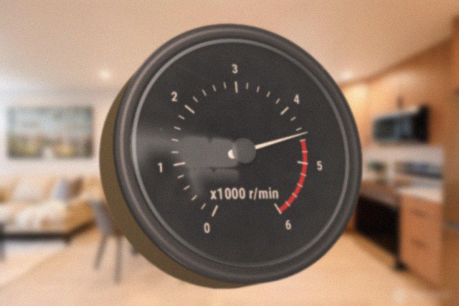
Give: 4500,rpm
